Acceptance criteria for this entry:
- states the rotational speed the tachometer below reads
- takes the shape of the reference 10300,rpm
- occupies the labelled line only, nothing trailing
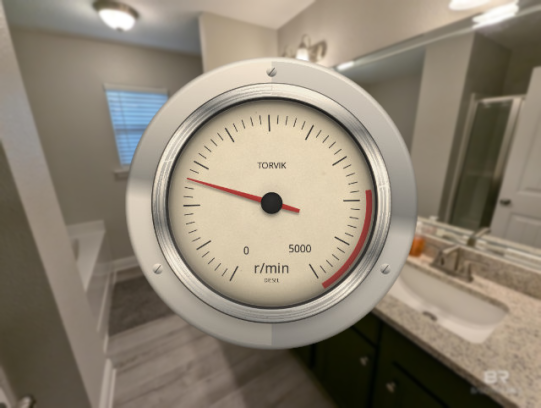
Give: 1300,rpm
